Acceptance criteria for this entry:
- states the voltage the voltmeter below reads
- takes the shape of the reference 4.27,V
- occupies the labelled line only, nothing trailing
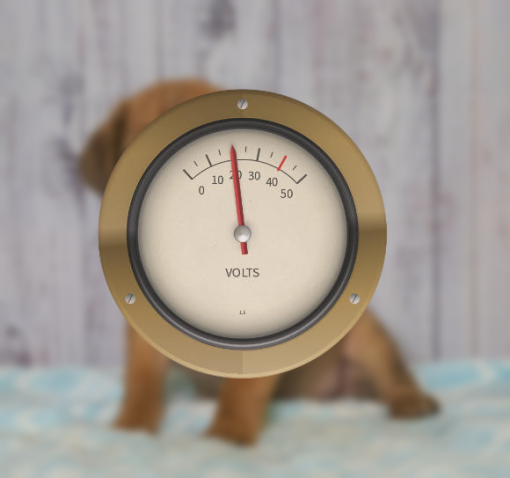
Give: 20,V
